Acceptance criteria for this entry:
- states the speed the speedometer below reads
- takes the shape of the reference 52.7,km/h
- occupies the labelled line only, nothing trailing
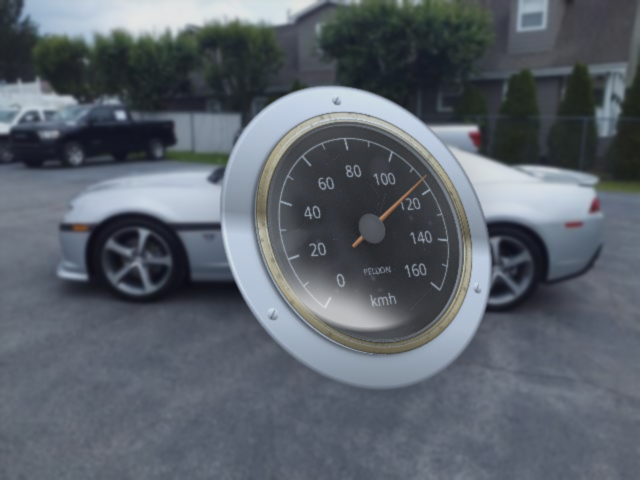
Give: 115,km/h
